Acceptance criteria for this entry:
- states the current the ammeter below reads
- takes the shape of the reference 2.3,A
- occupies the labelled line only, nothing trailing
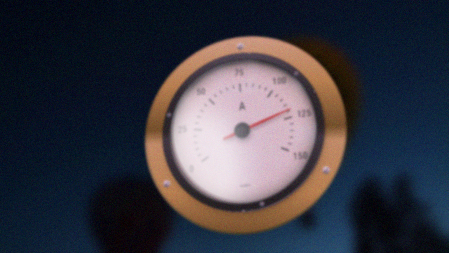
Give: 120,A
